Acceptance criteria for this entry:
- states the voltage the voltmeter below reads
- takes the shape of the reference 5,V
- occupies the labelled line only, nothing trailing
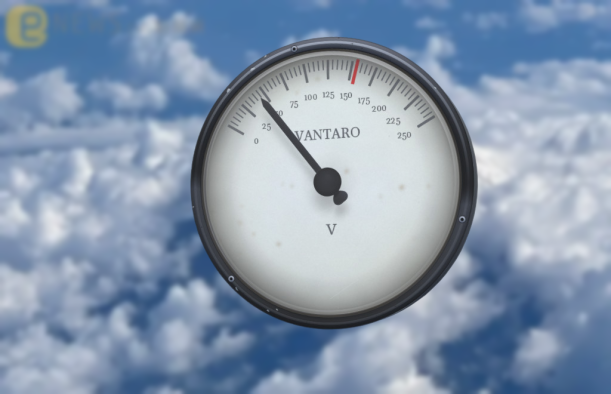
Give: 45,V
